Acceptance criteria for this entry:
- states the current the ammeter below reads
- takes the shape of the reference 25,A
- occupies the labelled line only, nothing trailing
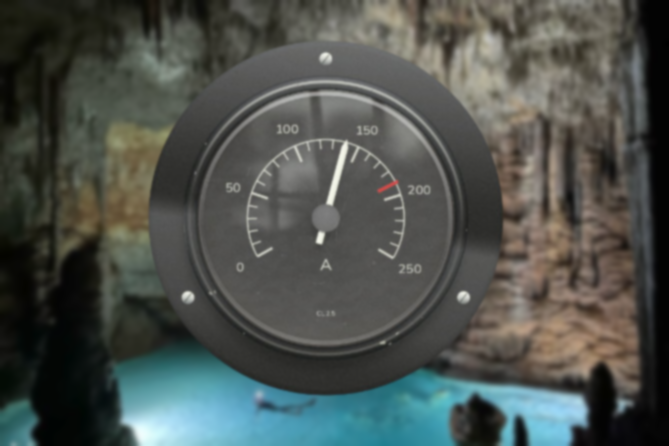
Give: 140,A
